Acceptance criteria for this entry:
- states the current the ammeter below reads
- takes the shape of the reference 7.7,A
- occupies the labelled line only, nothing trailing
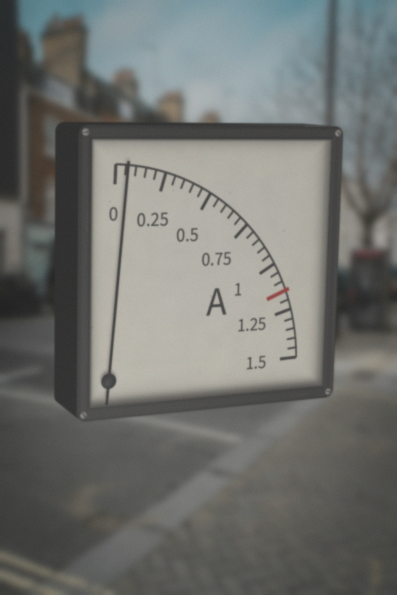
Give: 0.05,A
